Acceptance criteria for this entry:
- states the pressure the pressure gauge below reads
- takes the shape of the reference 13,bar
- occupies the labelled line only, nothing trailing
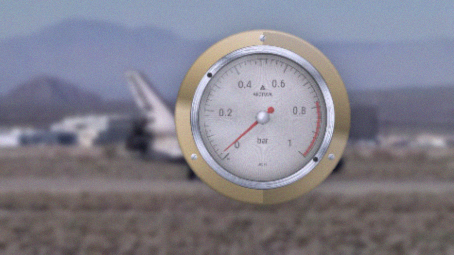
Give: 0.02,bar
